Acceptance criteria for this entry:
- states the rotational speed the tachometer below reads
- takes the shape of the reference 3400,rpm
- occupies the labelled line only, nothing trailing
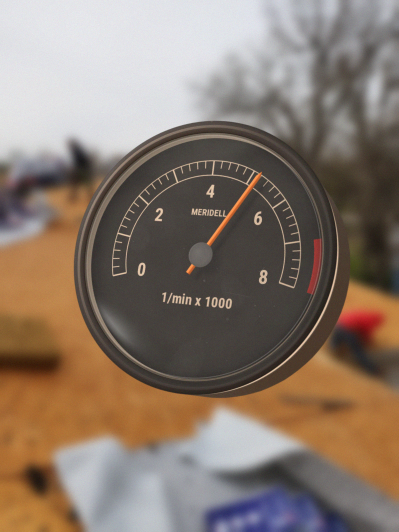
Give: 5200,rpm
